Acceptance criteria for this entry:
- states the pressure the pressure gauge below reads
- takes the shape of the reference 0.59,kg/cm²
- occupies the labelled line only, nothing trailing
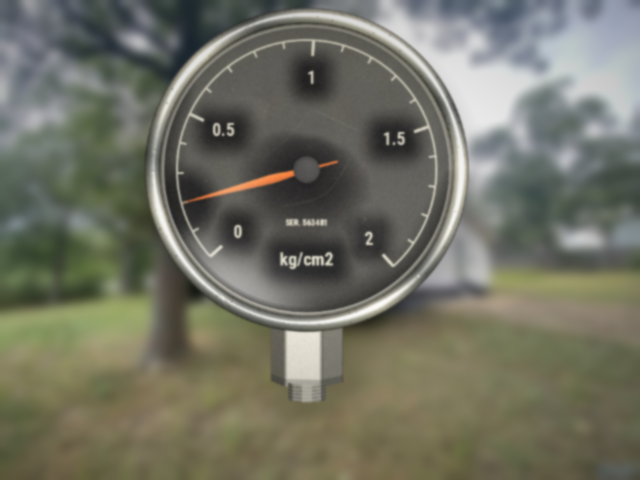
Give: 0.2,kg/cm²
